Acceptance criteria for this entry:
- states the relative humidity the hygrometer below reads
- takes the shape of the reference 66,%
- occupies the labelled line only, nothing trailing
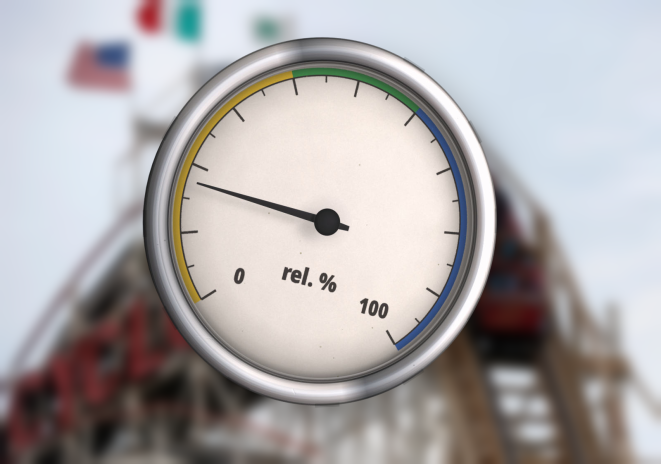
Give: 17.5,%
